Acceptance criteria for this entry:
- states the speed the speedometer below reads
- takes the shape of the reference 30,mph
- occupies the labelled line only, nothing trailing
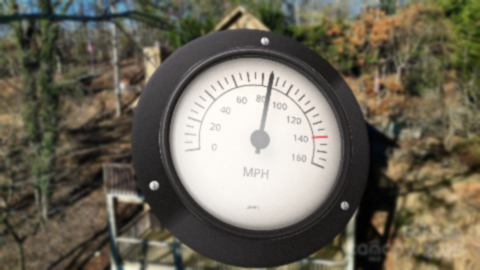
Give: 85,mph
